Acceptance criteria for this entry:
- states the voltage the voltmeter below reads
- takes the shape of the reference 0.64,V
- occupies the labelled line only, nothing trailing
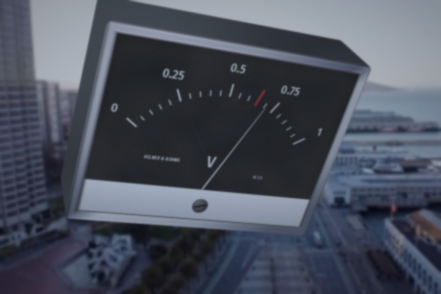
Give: 0.7,V
